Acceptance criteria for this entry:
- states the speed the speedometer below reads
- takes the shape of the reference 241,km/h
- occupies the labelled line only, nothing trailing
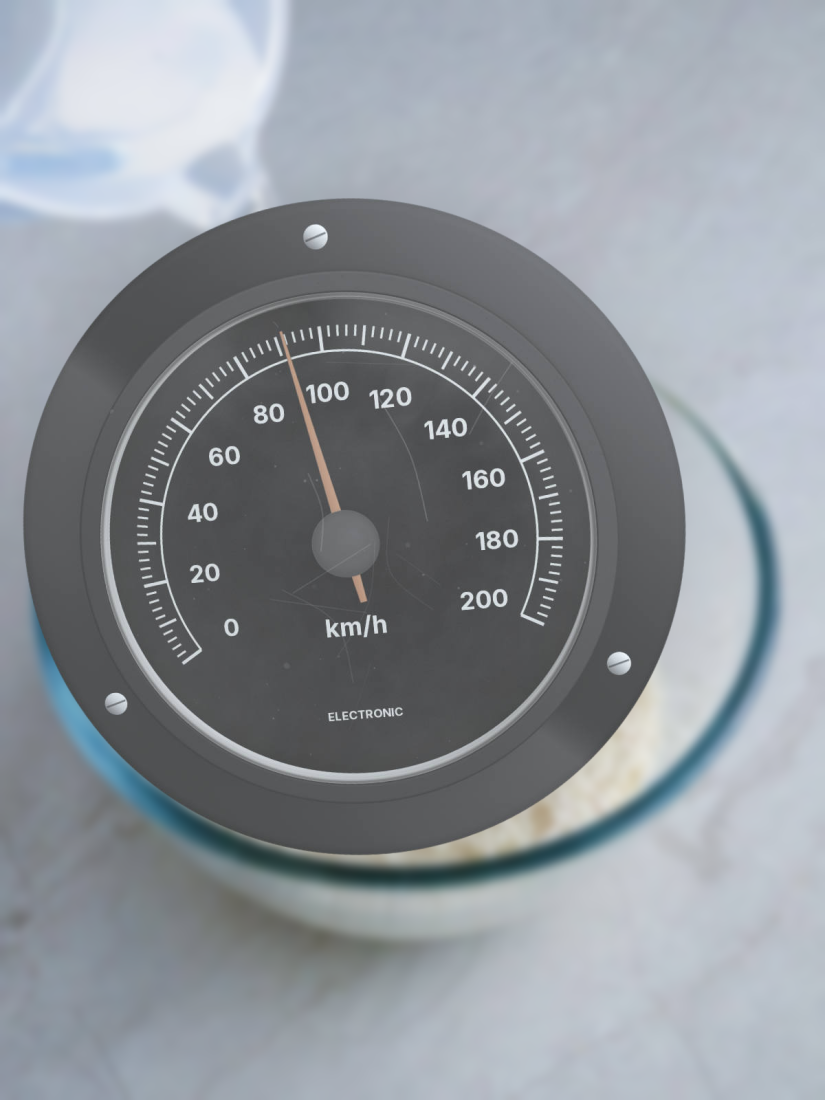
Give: 92,km/h
